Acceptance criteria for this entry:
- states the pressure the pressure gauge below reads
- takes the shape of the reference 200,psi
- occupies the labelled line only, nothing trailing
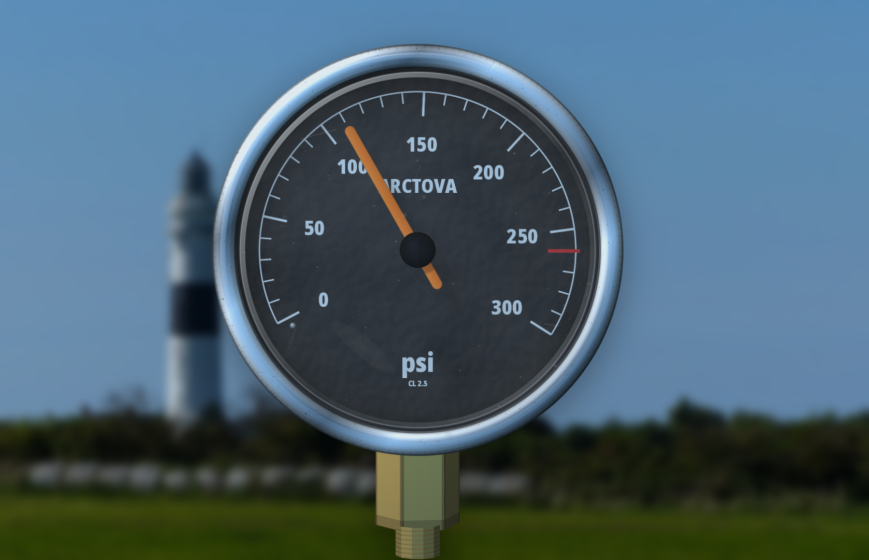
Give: 110,psi
